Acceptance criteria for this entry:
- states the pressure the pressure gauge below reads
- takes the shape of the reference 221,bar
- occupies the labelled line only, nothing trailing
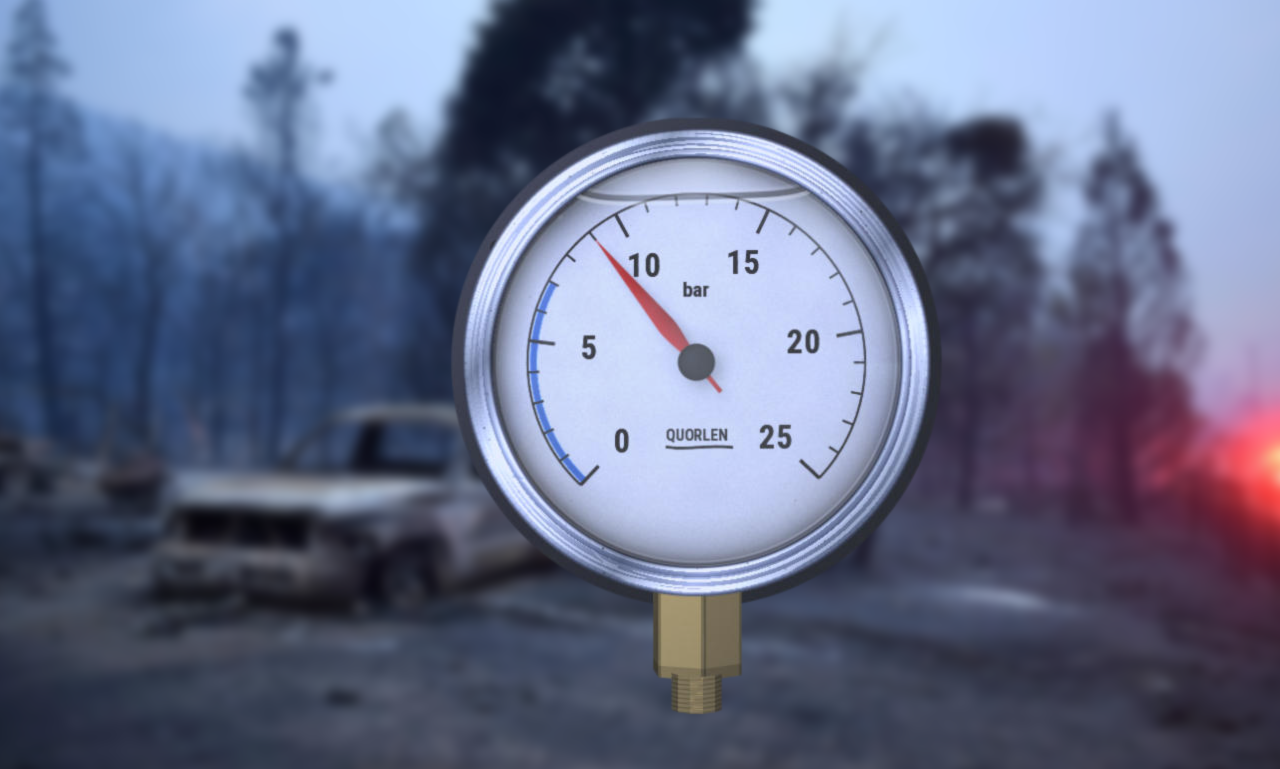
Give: 9,bar
